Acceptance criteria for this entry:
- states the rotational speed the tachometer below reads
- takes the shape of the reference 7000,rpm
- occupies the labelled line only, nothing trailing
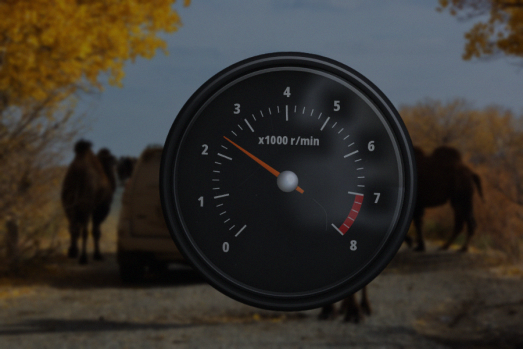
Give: 2400,rpm
